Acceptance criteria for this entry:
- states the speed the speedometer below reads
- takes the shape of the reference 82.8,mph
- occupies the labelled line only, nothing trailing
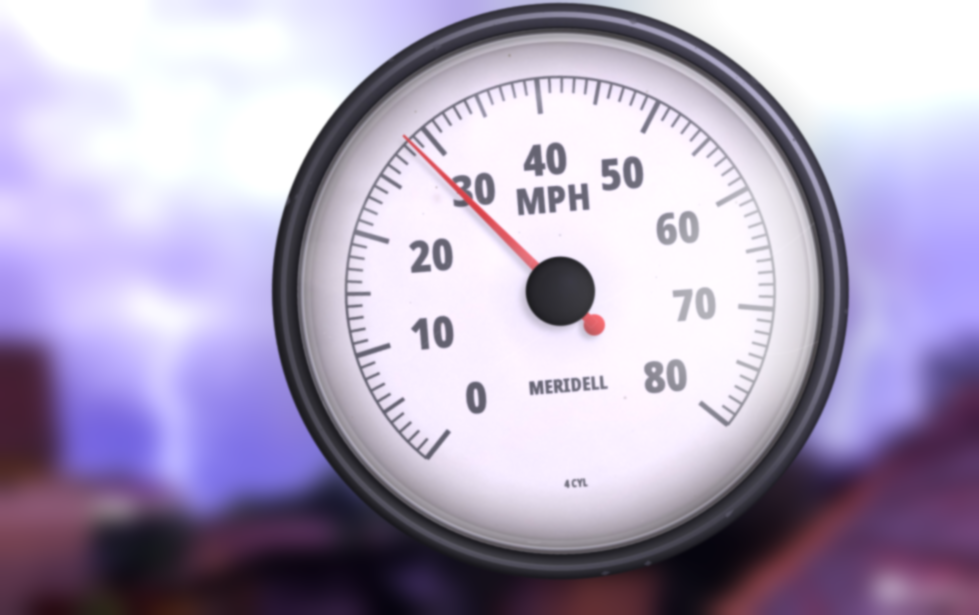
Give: 28.5,mph
